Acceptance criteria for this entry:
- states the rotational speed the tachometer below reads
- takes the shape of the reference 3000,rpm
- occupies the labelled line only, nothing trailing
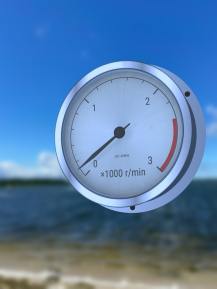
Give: 100,rpm
